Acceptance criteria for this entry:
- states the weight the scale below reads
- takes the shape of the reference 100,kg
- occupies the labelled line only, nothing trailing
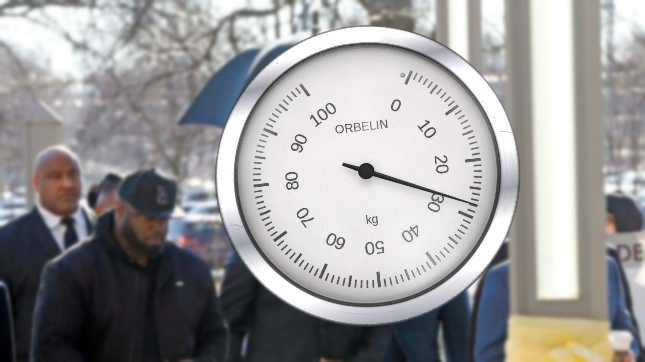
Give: 28,kg
